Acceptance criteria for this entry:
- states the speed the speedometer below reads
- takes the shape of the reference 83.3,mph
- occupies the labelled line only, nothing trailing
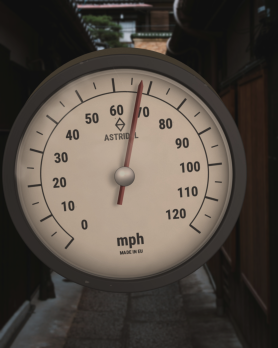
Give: 67.5,mph
